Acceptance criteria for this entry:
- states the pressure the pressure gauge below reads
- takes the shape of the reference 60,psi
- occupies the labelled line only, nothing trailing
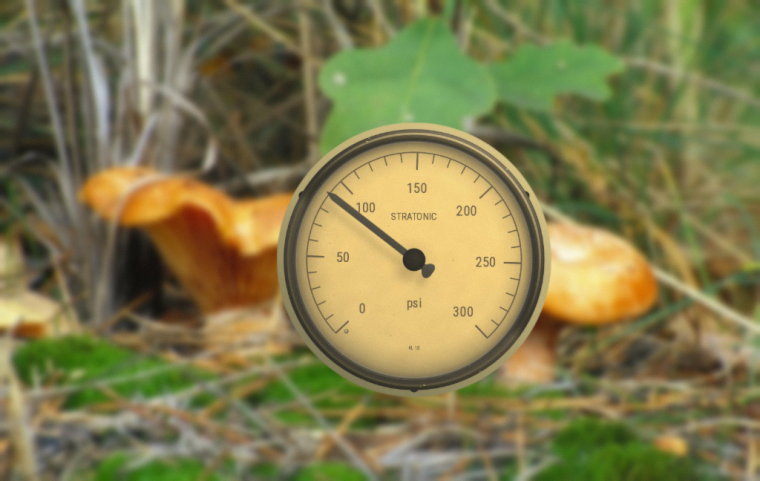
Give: 90,psi
